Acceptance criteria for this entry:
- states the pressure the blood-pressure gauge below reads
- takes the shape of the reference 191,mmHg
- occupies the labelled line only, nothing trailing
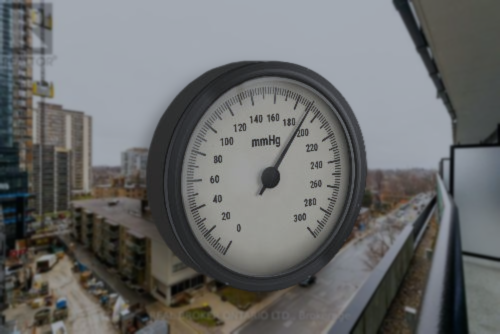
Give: 190,mmHg
